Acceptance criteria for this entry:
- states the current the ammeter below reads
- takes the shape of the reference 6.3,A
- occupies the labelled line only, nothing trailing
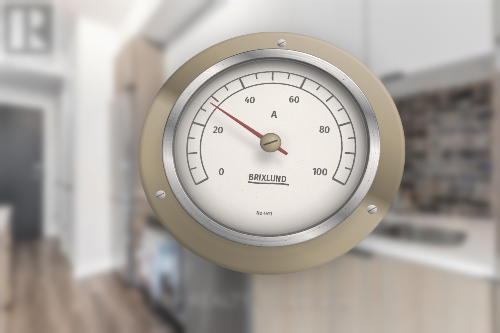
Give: 27.5,A
